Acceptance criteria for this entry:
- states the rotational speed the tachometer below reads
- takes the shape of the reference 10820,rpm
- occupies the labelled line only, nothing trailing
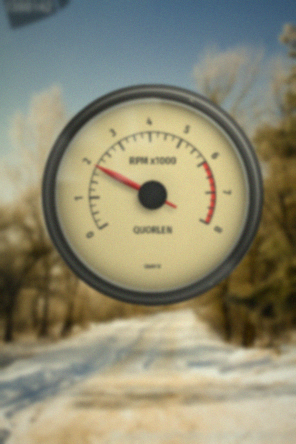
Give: 2000,rpm
